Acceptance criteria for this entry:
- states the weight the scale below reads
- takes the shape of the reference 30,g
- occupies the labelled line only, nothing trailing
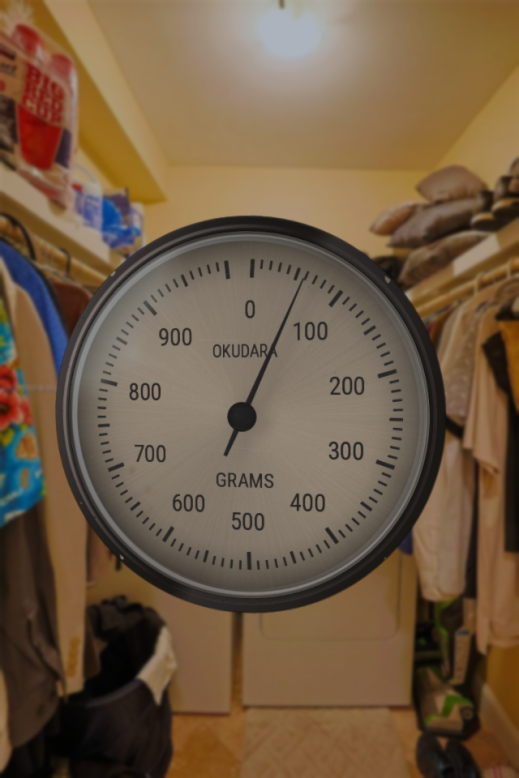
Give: 60,g
